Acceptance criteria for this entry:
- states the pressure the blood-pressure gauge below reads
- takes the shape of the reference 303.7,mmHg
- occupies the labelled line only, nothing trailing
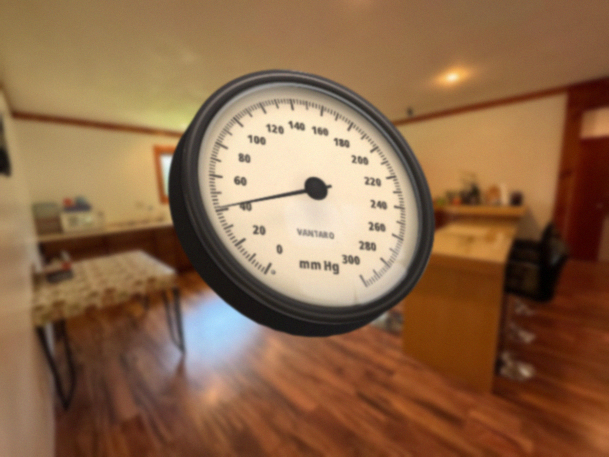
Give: 40,mmHg
